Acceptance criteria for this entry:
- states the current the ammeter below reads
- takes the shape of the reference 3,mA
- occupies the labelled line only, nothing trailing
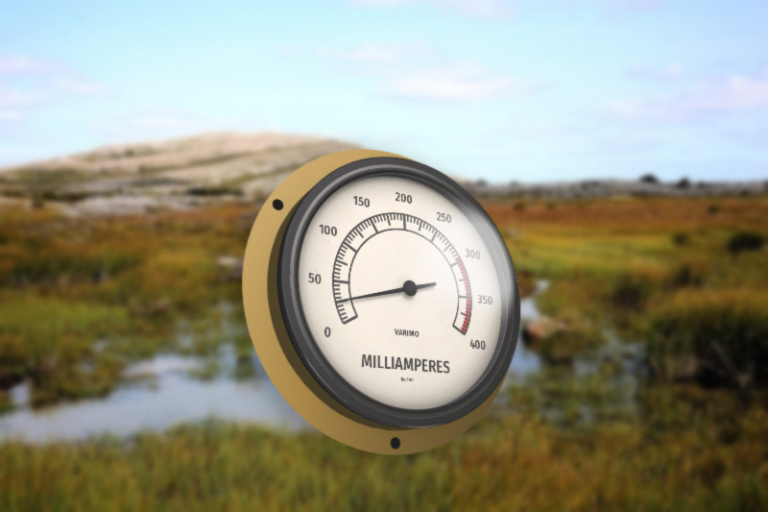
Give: 25,mA
